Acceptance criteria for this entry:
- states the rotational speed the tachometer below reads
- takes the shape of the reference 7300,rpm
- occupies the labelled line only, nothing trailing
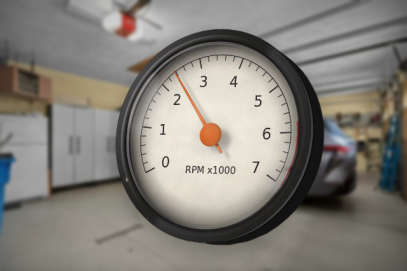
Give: 2400,rpm
